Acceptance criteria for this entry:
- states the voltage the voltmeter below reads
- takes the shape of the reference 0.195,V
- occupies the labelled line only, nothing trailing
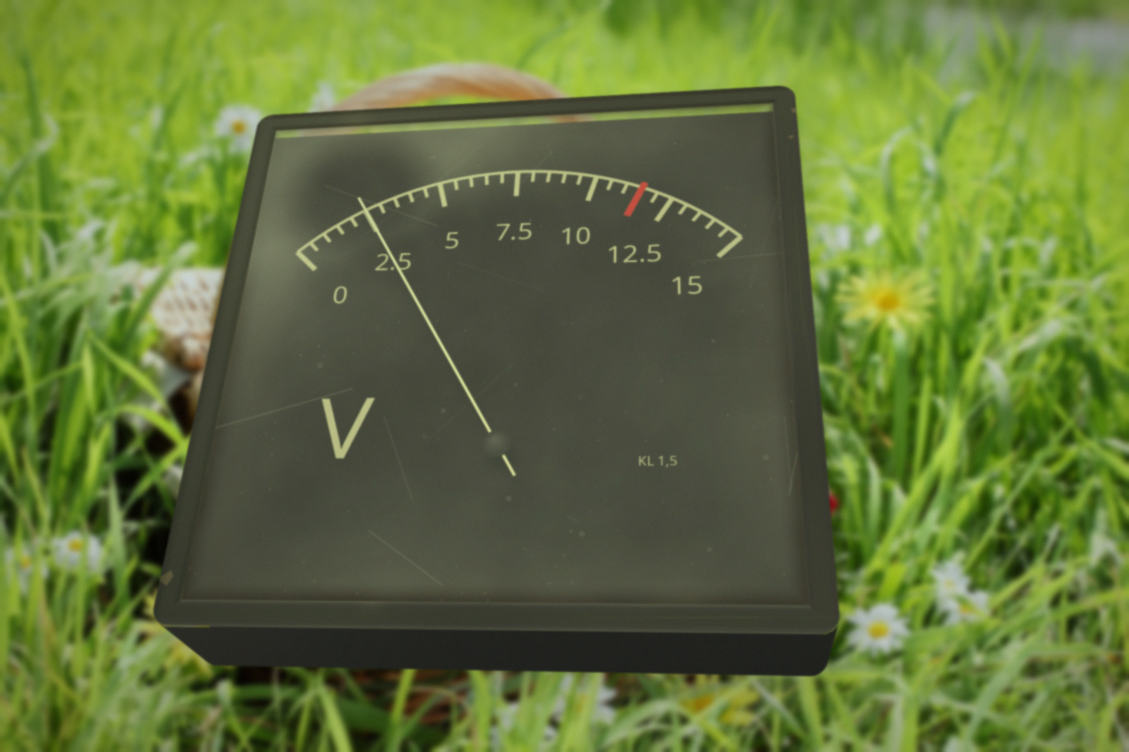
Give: 2.5,V
